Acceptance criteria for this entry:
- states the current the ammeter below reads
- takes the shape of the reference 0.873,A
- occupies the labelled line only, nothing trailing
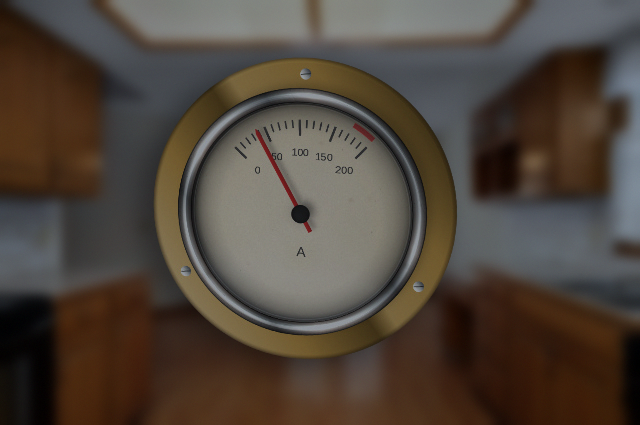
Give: 40,A
